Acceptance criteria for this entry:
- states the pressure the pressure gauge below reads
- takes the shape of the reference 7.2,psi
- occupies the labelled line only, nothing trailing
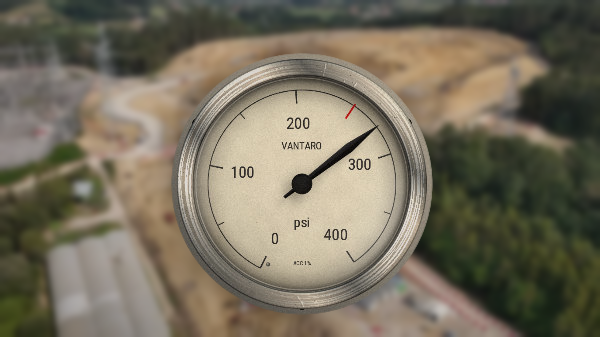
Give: 275,psi
